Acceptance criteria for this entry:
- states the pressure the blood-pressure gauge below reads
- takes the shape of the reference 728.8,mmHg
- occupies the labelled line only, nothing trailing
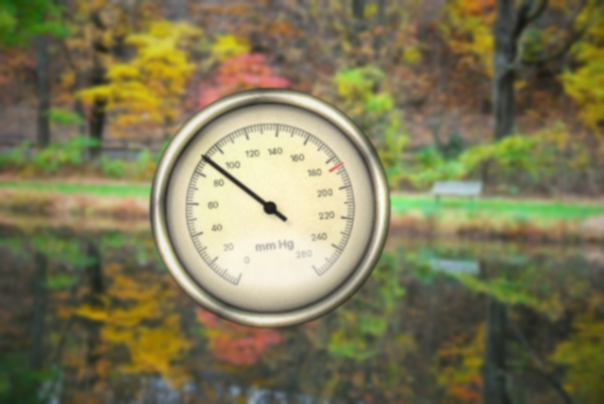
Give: 90,mmHg
